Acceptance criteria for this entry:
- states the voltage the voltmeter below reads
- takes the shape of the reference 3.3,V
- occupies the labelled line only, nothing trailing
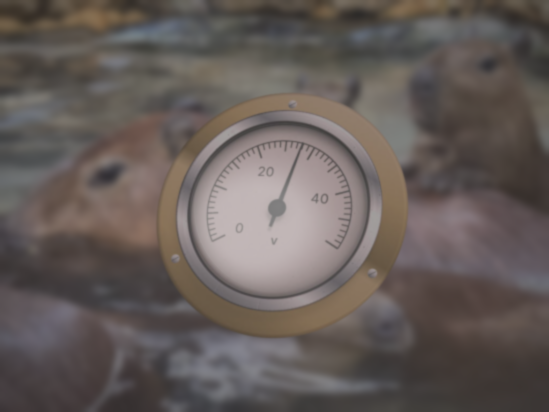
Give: 28,V
